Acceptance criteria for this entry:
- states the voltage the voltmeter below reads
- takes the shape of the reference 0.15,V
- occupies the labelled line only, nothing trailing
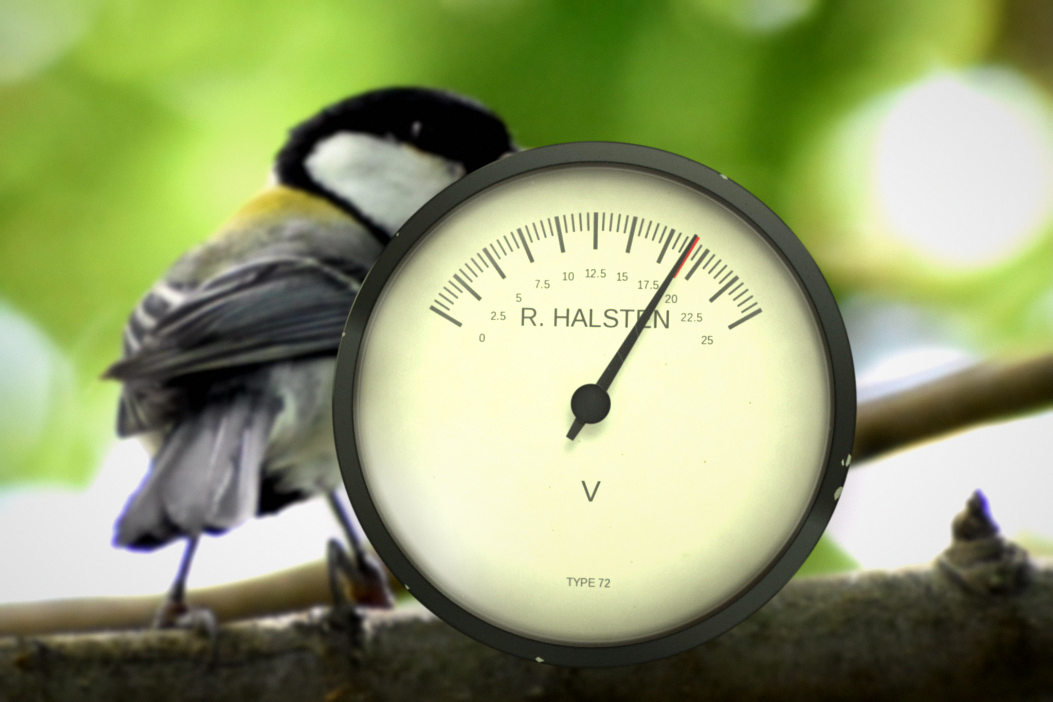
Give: 19,V
